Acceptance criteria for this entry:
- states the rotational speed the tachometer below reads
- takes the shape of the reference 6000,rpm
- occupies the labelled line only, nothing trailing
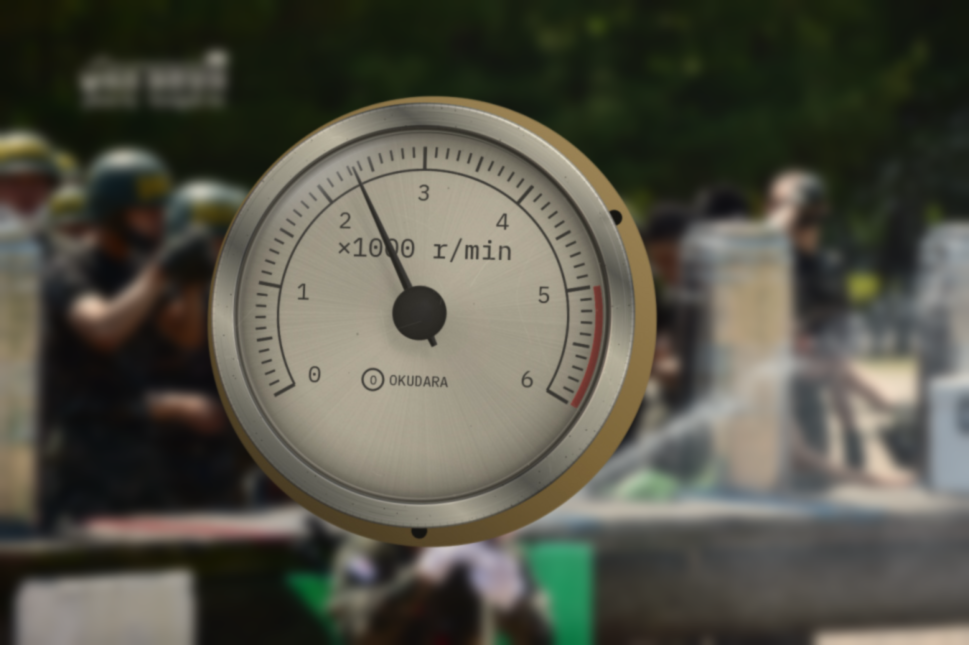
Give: 2350,rpm
